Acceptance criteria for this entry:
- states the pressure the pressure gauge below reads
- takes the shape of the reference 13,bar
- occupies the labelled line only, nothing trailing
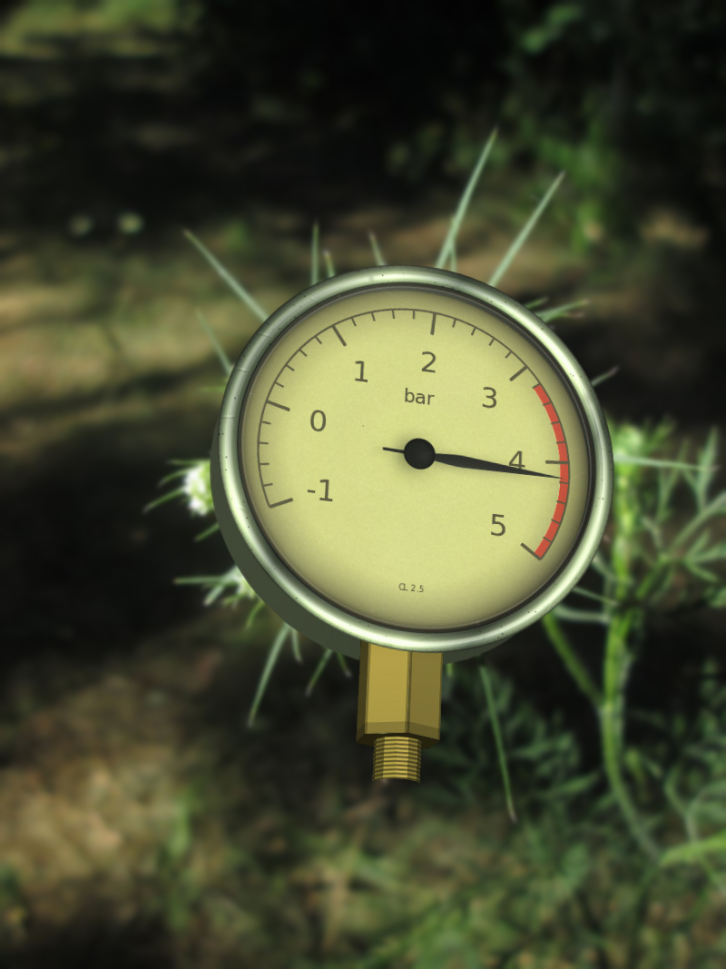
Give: 4.2,bar
